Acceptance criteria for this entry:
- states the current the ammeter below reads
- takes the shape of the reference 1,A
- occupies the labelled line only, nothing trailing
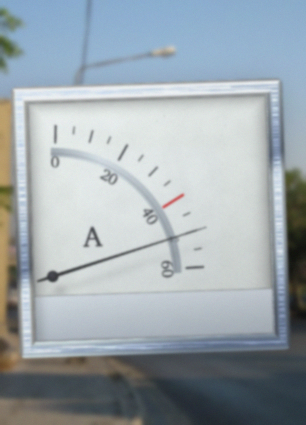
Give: 50,A
